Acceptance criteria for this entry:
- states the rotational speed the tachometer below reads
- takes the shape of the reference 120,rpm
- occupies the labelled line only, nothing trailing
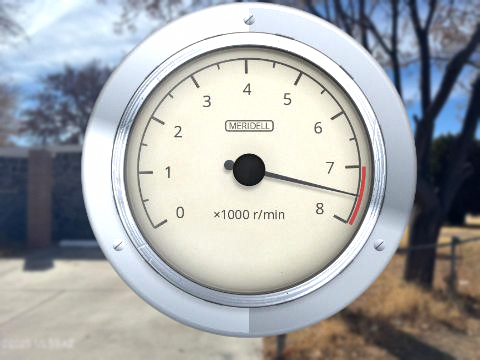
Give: 7500,rpm
